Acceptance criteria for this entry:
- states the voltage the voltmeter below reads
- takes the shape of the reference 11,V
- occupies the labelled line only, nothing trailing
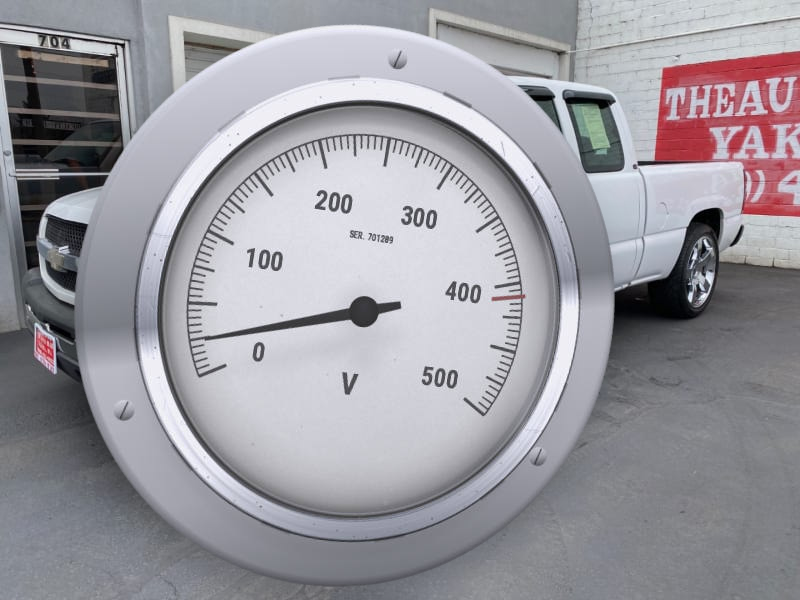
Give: 25,V
